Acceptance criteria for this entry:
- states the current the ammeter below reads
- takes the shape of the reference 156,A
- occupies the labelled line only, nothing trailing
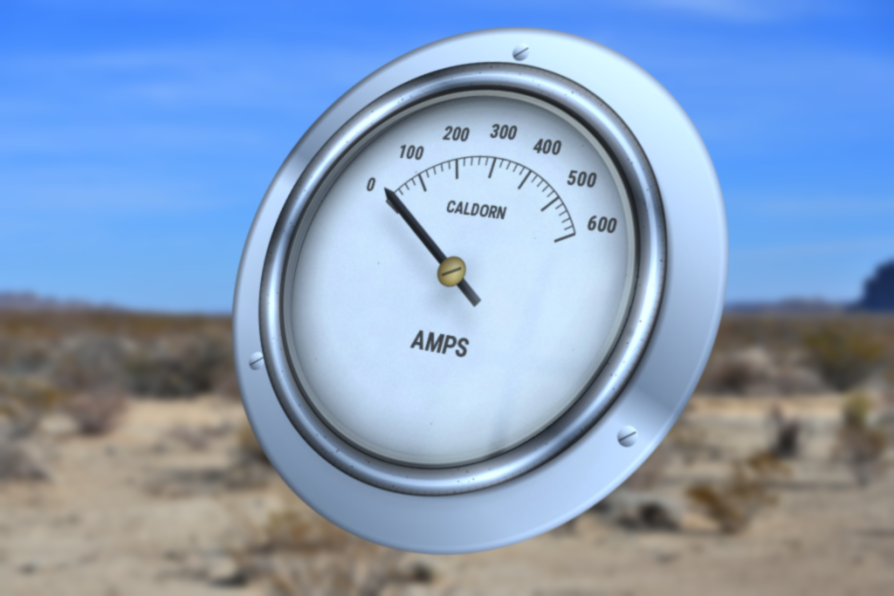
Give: 20,A
